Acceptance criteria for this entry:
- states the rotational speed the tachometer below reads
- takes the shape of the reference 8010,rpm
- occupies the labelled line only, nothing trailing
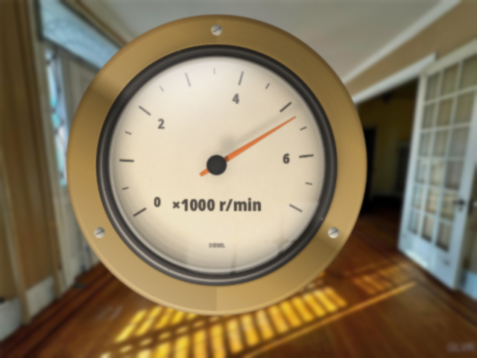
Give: 5250,rpm
